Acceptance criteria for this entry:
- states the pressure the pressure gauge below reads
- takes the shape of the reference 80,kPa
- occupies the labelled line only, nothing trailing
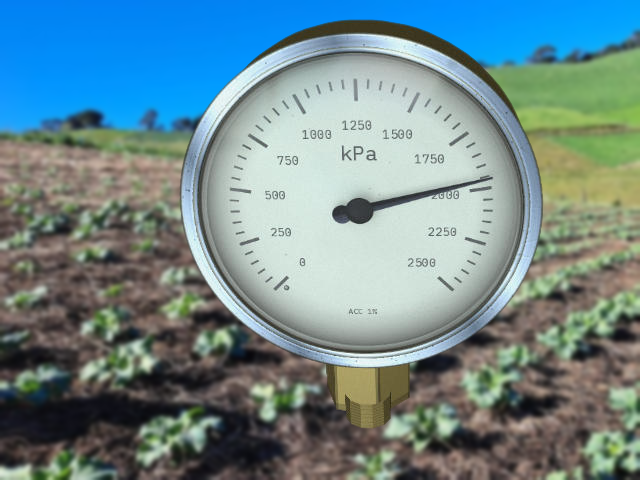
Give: 1950,kPa
